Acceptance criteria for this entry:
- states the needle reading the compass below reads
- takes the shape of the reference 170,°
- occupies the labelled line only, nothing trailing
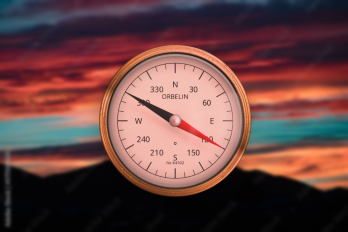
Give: 120,°
